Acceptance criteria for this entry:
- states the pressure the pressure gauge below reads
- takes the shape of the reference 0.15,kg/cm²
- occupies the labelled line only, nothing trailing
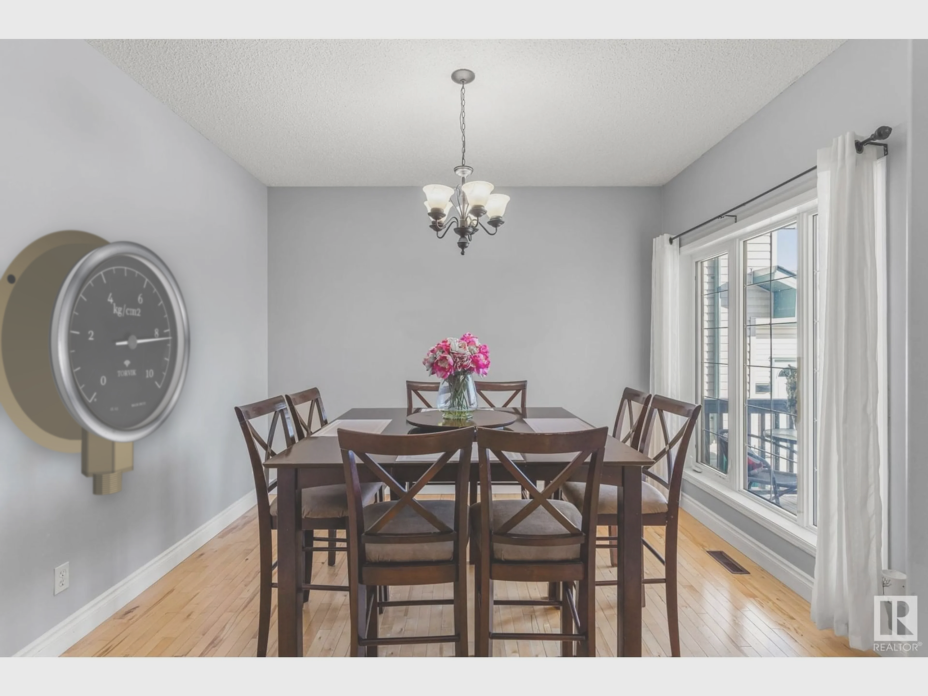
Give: 8.25,kg/cm²
